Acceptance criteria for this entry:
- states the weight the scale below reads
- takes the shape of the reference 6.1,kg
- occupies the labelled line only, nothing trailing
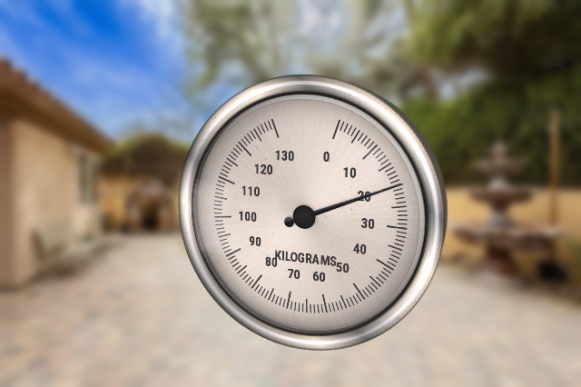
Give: 20,kg
